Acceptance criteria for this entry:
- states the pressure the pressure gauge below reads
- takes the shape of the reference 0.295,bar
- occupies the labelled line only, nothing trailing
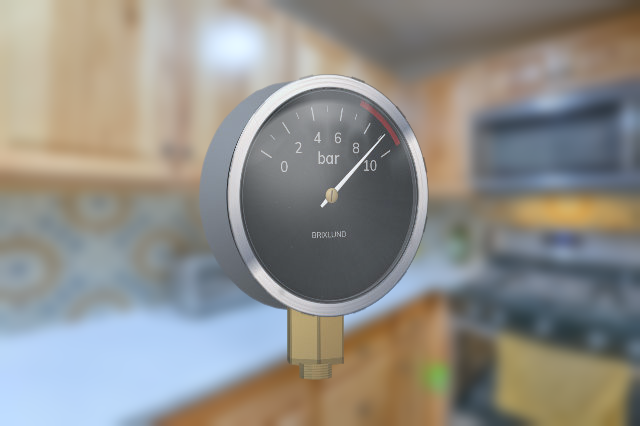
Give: 9,bar
